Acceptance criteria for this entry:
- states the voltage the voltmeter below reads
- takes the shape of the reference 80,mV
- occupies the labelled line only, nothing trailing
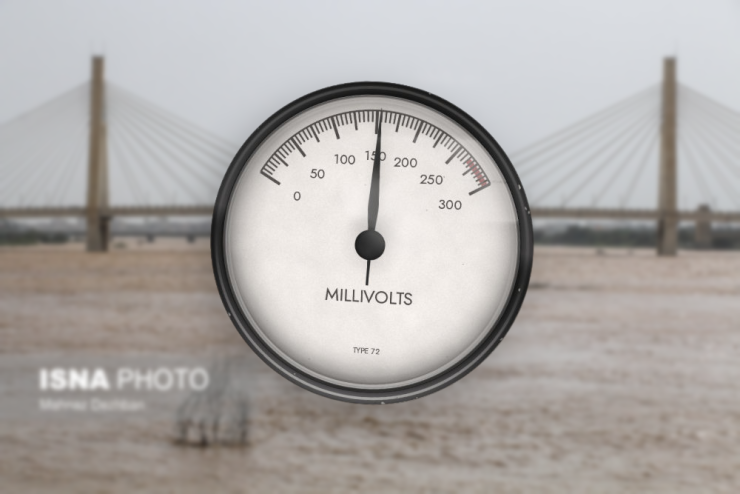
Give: 155,mV
